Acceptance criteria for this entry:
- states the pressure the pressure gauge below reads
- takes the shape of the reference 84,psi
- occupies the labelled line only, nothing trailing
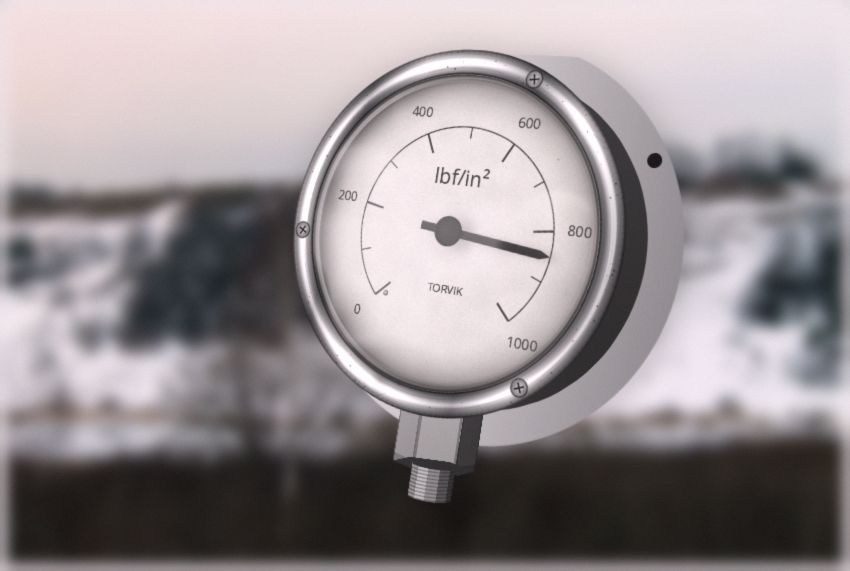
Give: 850,psi
